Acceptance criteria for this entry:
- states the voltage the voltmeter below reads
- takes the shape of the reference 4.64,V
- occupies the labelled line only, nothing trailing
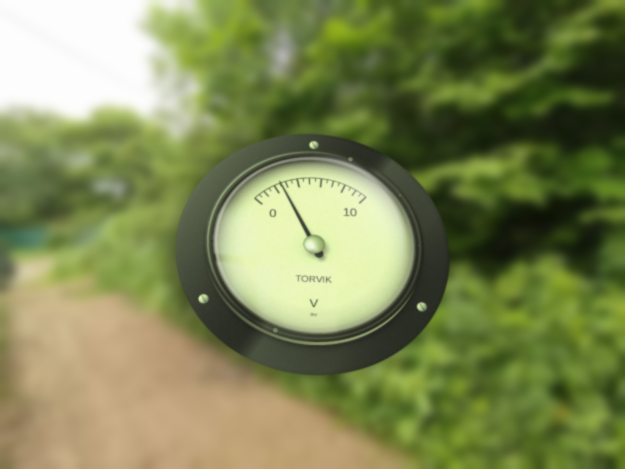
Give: 2.5,V
